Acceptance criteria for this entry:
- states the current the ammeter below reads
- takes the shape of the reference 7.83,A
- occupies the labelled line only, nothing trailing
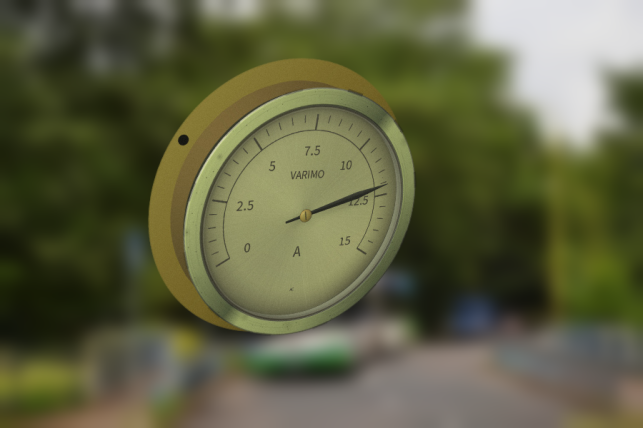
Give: 12,A
